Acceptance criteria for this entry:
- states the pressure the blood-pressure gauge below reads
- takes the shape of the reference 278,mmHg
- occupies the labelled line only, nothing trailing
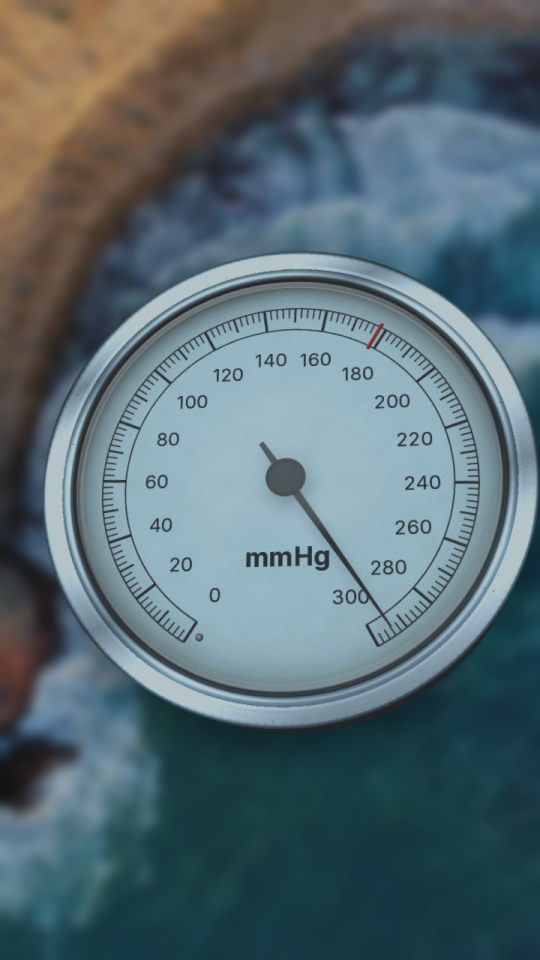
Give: 294,mmHg
